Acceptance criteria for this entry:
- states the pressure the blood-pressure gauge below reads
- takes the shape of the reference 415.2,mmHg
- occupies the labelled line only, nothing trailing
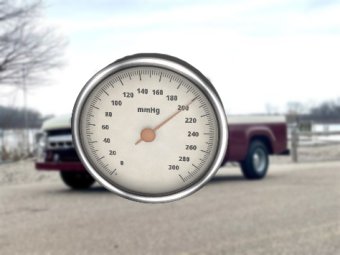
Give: 200,mmHg
